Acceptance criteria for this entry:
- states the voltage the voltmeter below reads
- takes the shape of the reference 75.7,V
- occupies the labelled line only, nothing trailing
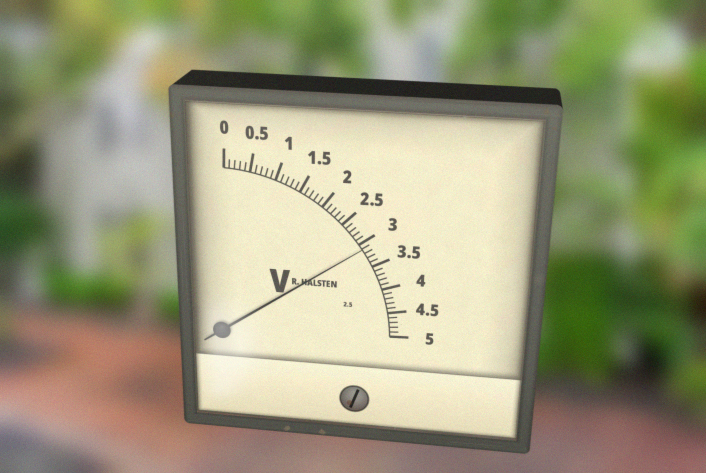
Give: 3.1,V
